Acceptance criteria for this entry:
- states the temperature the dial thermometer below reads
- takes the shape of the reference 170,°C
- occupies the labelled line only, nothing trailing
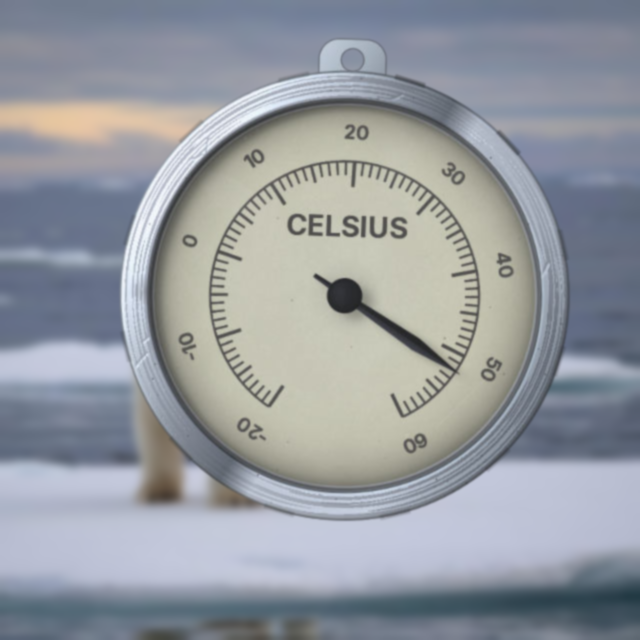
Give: 52,°C
